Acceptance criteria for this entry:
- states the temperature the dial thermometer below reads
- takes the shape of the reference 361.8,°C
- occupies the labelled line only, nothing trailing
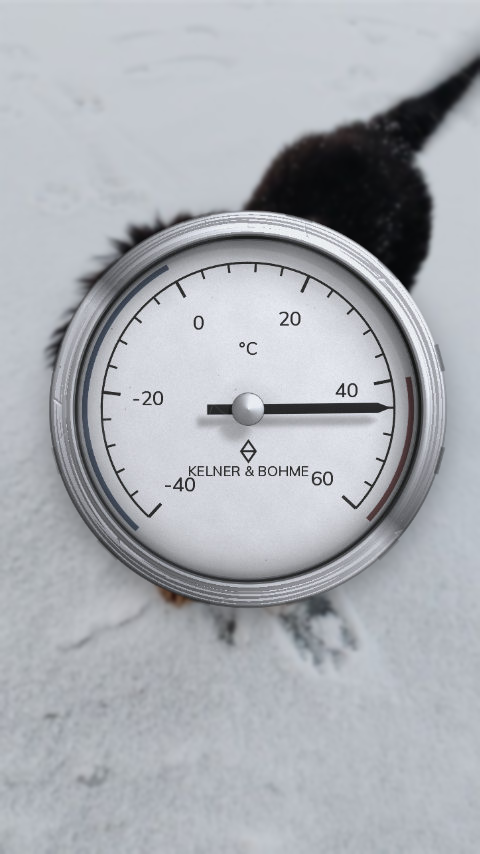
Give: 44,°C
